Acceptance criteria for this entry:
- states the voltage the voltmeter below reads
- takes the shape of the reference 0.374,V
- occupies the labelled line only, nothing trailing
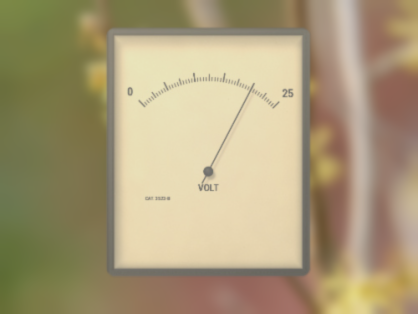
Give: 20,V
